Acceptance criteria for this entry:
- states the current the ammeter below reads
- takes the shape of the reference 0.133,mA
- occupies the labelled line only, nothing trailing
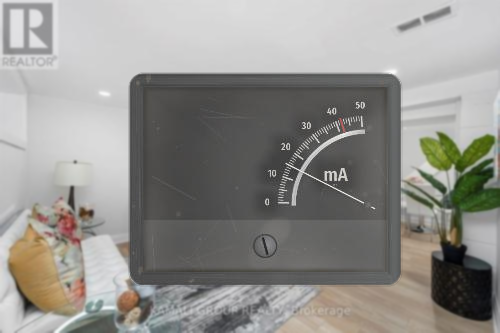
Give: 15,mA
